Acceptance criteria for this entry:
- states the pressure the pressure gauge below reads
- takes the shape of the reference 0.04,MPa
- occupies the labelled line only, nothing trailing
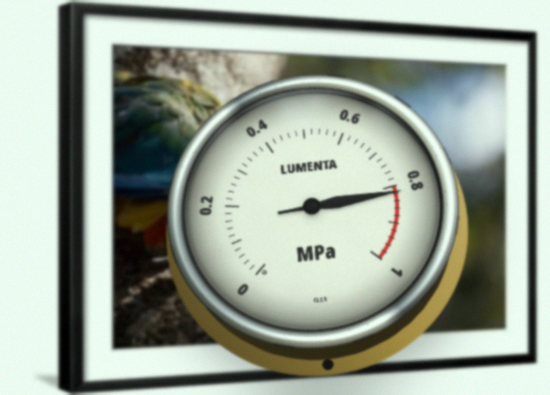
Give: 0.82,MPa
